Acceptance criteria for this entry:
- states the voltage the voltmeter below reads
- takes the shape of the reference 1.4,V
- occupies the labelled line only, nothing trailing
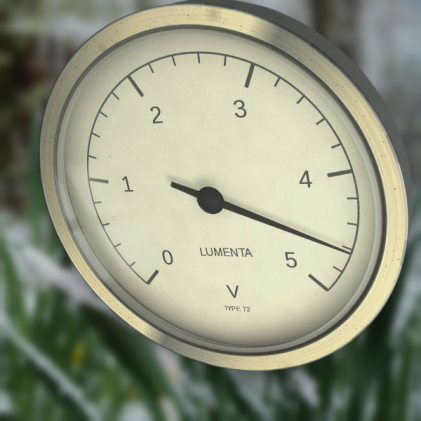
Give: 4.6,V
